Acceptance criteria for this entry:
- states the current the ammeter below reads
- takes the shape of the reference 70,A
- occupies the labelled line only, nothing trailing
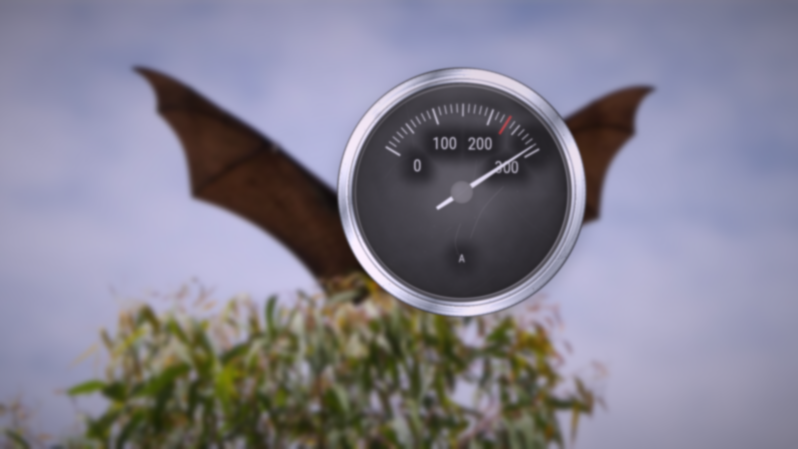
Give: 290,A
